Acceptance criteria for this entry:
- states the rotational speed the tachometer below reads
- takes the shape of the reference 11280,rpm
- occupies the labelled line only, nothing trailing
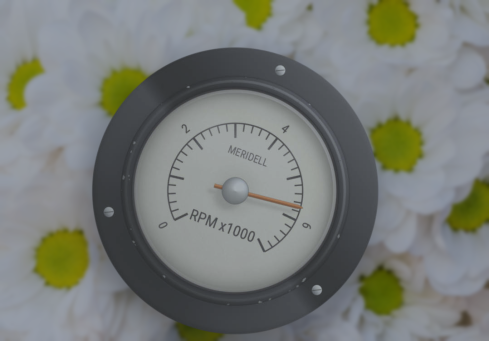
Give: 5700,rpm
